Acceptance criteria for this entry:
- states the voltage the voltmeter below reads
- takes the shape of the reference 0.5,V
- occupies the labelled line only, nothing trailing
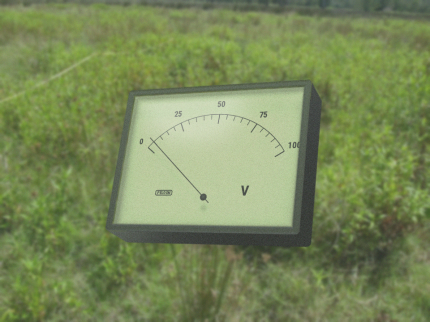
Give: 5,V
